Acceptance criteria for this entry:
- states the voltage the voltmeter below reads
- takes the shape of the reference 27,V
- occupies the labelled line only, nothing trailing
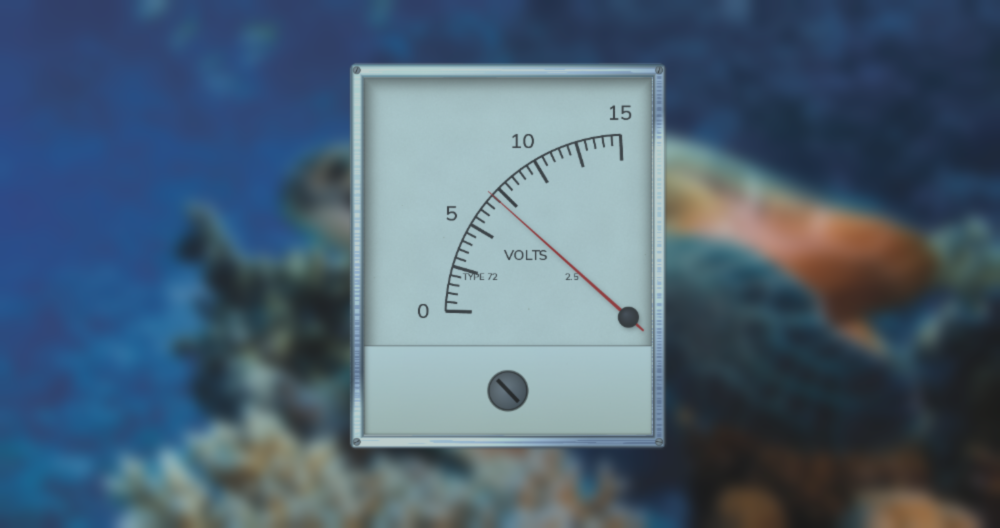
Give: 7,V
